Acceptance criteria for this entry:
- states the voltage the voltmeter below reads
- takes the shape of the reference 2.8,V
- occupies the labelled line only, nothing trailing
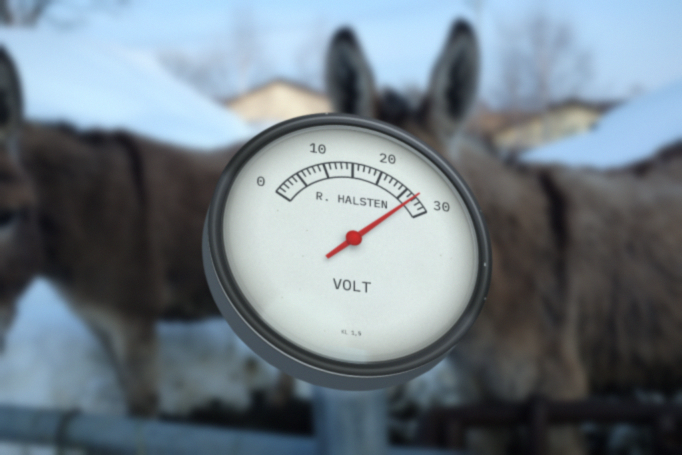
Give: 27,V
